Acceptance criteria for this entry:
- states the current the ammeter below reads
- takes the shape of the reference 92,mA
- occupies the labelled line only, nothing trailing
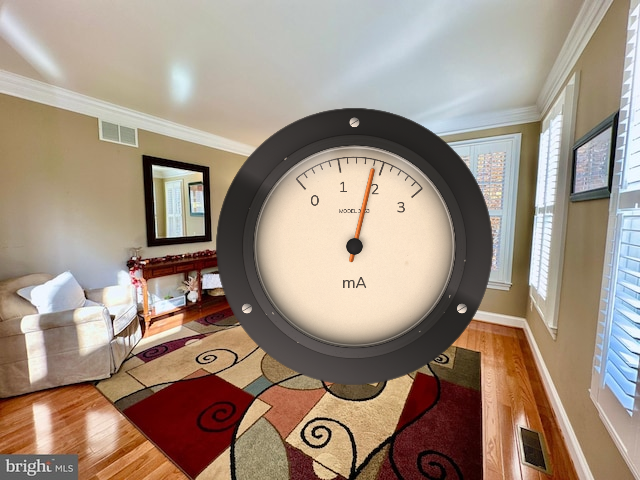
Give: 1.8,mA
